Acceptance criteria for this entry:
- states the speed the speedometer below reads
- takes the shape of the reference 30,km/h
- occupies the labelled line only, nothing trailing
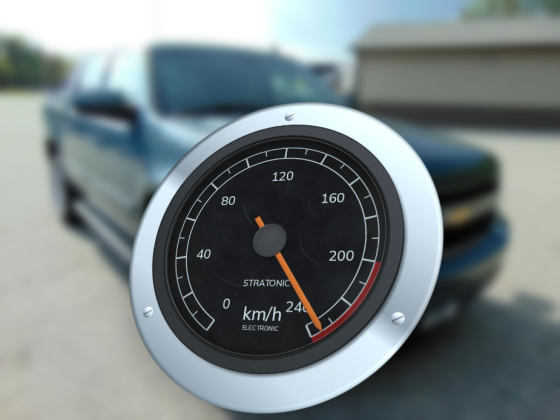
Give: 235,km/h
